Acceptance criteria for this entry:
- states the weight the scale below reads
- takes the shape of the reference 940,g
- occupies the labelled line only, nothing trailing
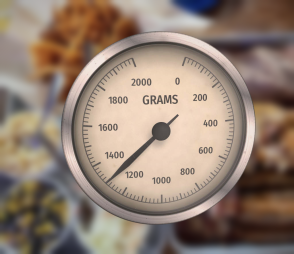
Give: 1300,g
